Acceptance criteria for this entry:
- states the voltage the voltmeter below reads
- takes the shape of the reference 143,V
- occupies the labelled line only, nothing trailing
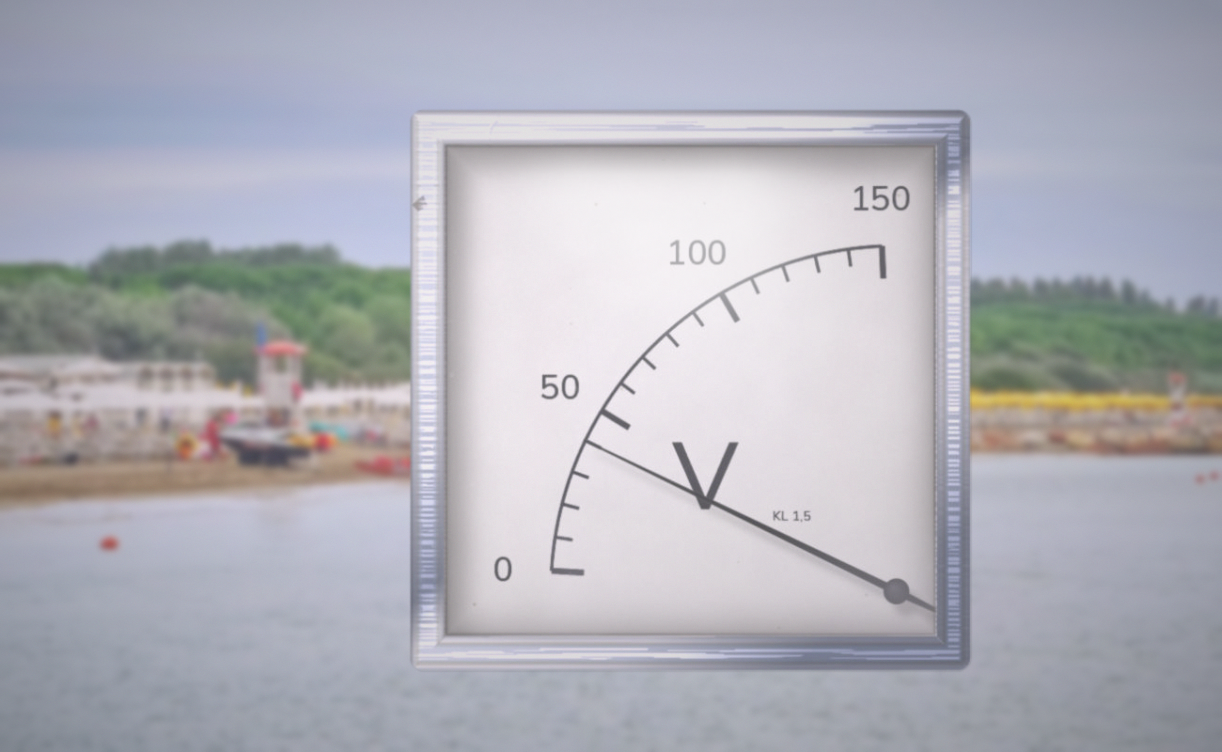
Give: 40,V
